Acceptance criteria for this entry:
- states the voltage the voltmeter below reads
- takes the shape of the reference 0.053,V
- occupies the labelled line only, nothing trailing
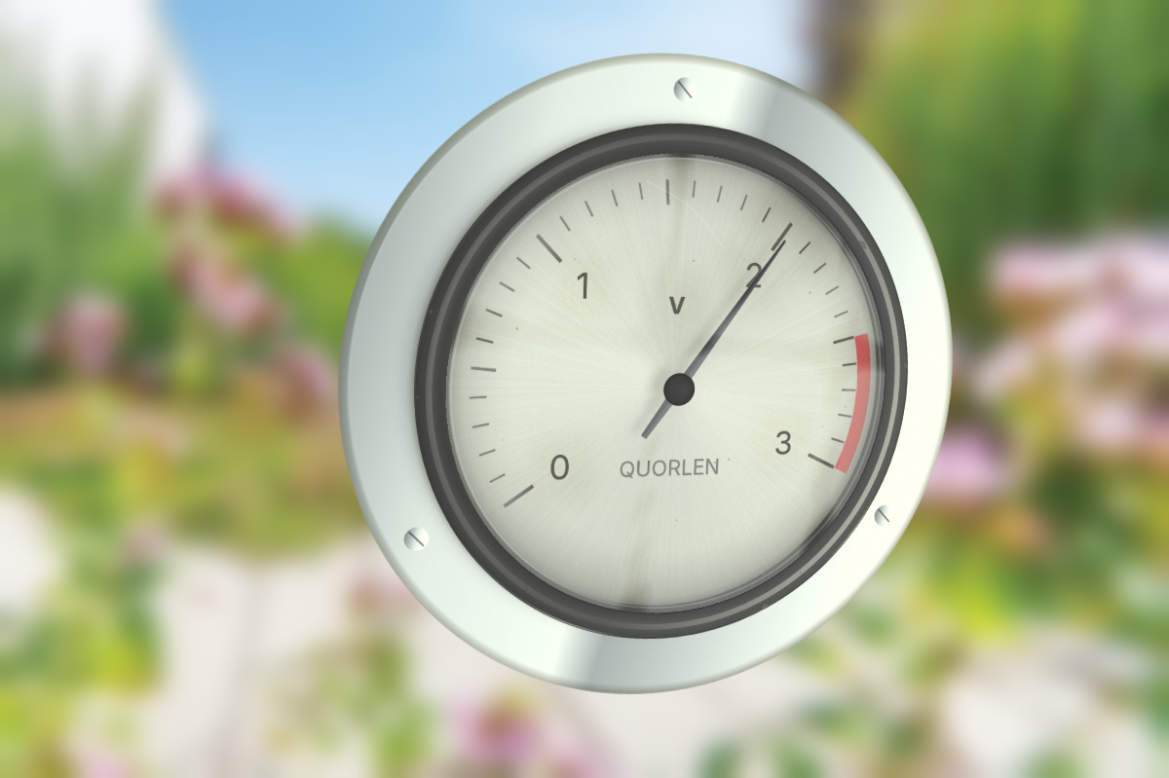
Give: 2,V
